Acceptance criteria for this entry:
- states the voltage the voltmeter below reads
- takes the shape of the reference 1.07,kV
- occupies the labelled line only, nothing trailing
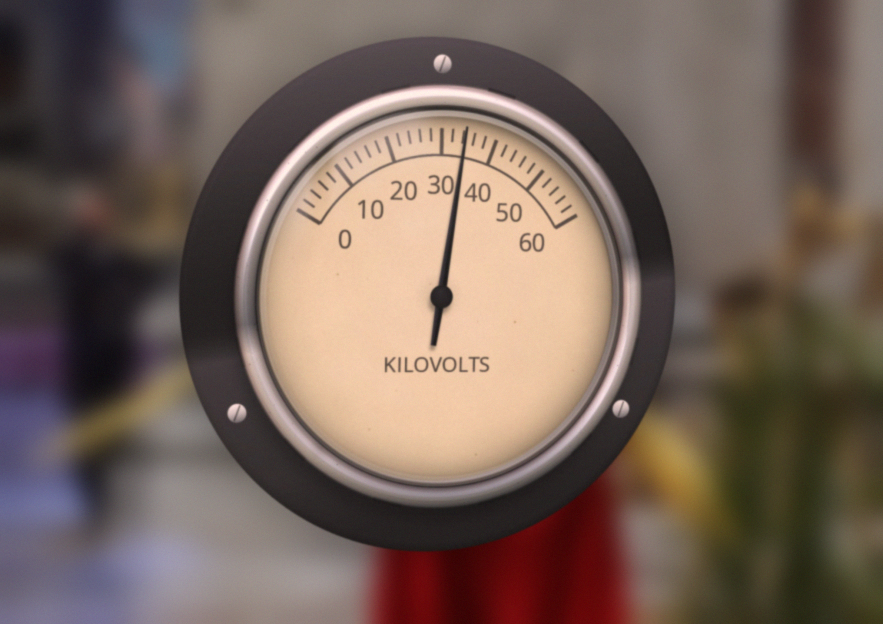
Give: 34,kV
